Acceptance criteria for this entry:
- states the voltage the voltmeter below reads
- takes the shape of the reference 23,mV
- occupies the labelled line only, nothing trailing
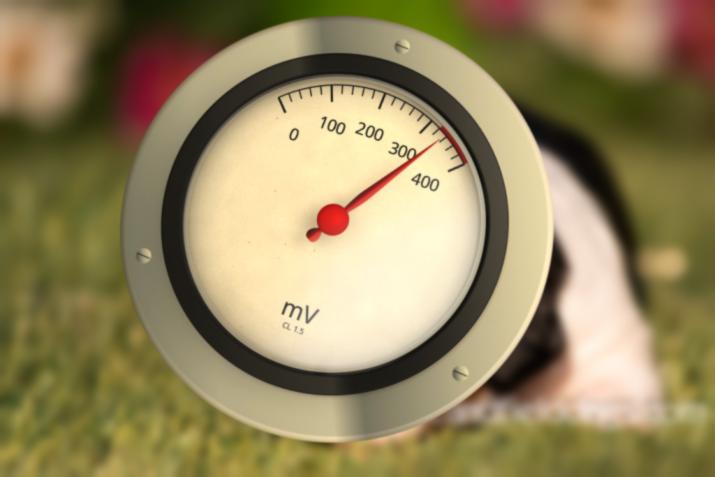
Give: 340,mV
